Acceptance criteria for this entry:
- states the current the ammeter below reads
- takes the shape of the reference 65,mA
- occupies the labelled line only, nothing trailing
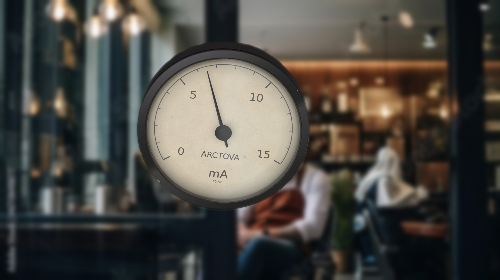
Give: 6.5,mA
